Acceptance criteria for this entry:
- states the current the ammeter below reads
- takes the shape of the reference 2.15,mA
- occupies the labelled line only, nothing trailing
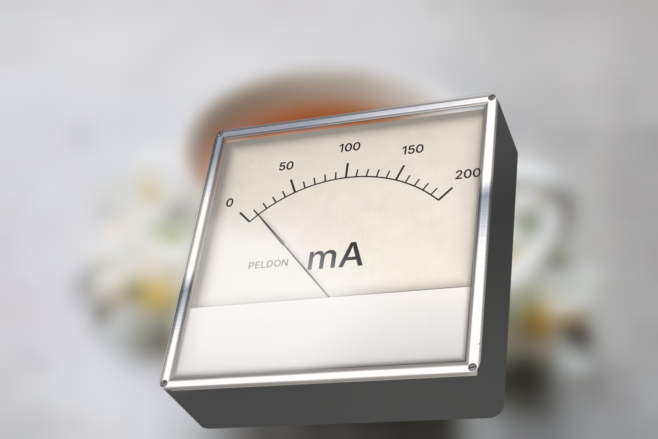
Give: 10,mA
